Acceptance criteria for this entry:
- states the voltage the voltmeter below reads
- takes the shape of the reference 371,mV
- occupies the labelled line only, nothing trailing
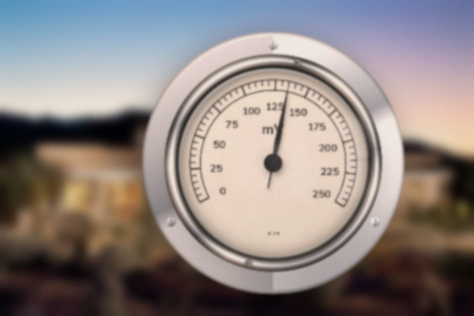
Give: 135,mV
